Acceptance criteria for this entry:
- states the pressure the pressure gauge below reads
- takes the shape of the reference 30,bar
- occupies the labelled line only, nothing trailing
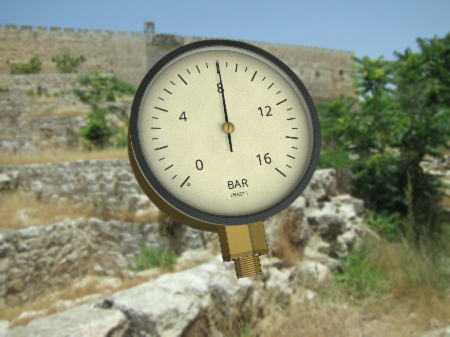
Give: 8,bar
